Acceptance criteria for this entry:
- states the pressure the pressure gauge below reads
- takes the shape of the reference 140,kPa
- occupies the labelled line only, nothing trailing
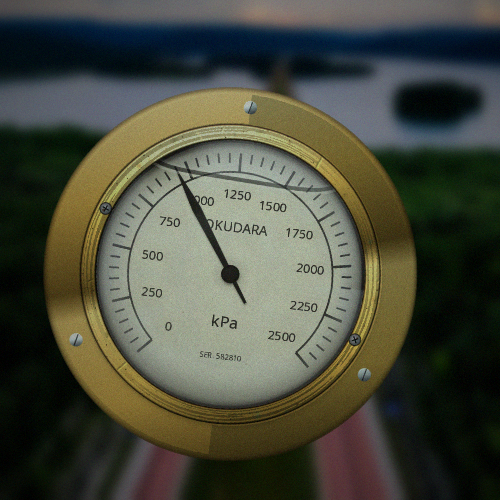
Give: 950,kPa
